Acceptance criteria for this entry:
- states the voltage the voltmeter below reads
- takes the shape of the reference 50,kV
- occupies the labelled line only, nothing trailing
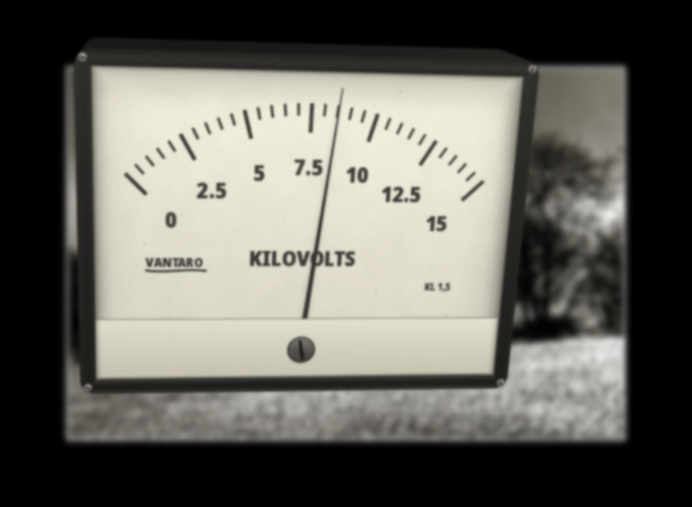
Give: 8.5,kV
